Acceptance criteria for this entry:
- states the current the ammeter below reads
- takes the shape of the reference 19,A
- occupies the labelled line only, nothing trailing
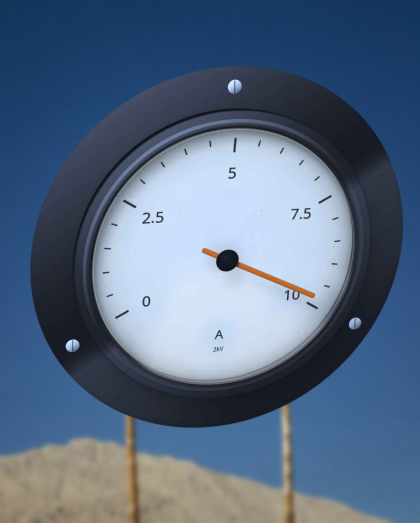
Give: 9.75,A
